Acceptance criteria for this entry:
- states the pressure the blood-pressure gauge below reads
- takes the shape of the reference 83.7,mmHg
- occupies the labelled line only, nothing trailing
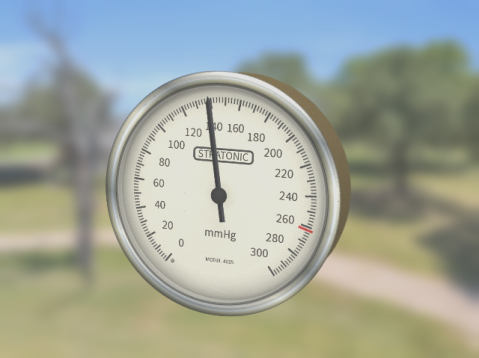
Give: 140,mmHg
